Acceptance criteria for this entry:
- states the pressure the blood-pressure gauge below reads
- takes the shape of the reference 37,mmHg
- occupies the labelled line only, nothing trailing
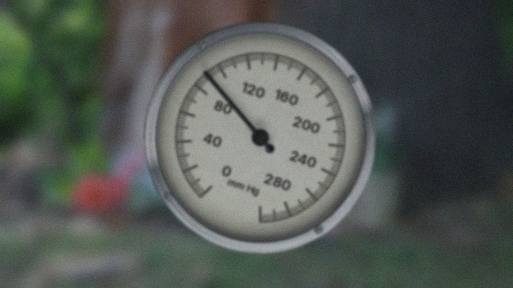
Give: 90,mmHg
